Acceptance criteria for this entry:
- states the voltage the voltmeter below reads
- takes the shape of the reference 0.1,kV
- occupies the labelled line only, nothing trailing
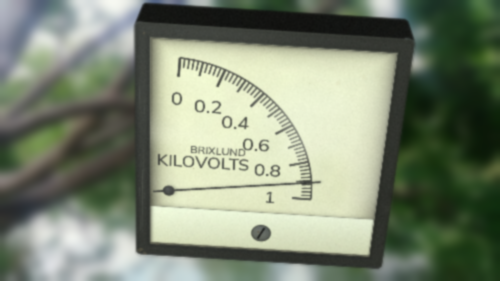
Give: 0.9,kV
